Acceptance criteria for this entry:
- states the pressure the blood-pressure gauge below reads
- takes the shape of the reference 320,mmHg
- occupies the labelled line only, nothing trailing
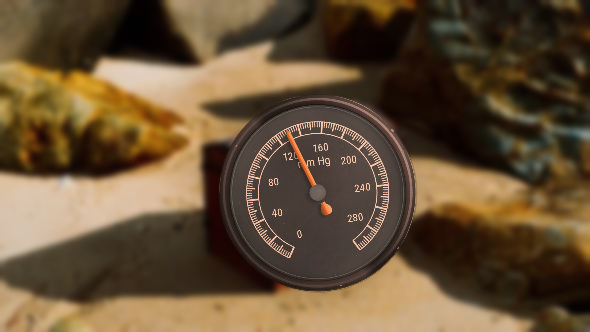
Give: 130,mmHg
